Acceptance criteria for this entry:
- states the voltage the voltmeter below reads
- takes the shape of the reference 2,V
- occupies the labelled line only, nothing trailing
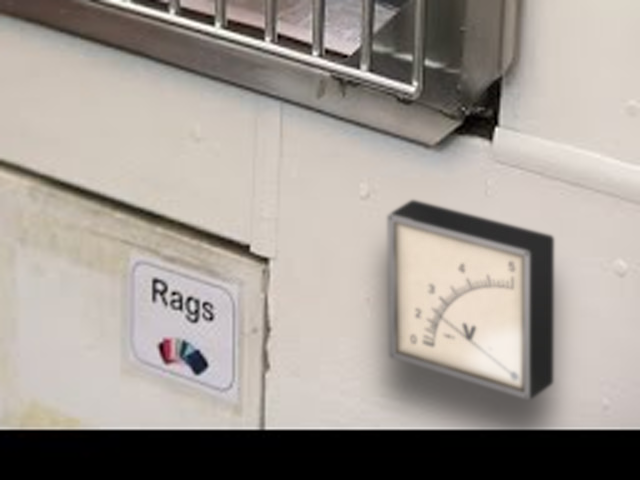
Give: 2.5,V
